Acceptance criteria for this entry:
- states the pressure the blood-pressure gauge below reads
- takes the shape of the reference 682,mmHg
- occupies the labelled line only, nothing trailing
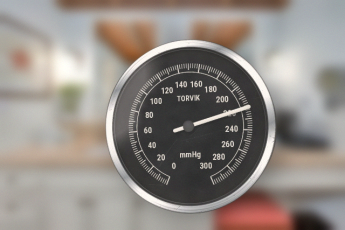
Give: 220,mmHg
